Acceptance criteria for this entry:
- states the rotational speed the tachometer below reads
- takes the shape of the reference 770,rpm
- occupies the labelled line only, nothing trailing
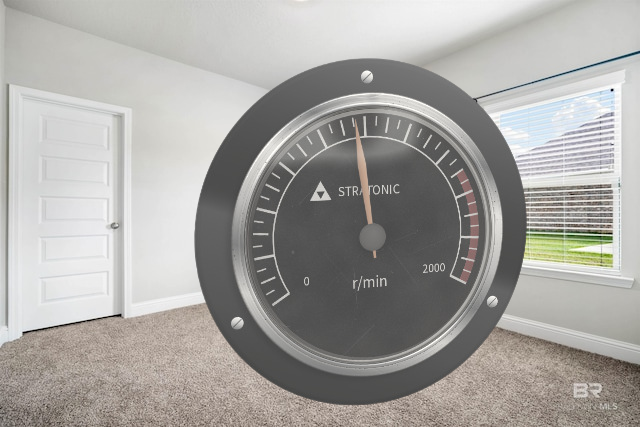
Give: 950,rpm
